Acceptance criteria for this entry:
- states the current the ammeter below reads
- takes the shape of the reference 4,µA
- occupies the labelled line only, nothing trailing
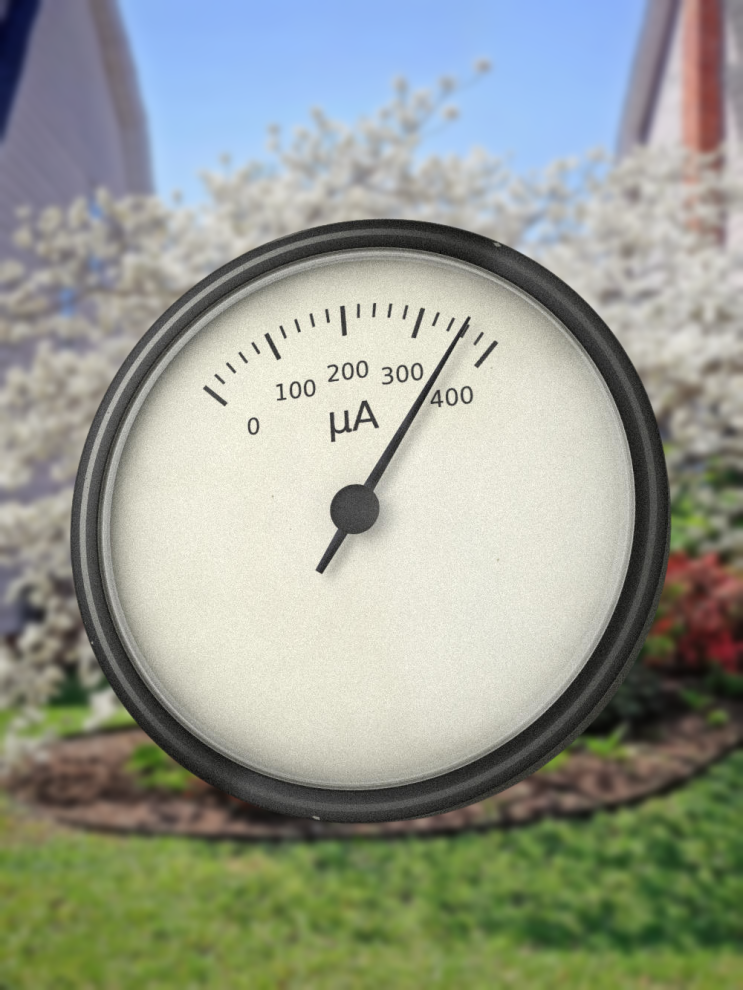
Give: 360,µA
